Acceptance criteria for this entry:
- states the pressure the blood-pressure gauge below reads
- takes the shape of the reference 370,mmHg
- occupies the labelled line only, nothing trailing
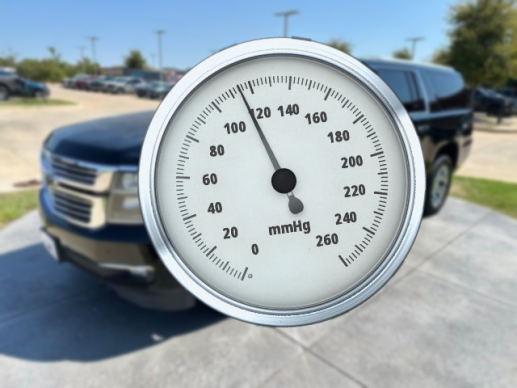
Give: 114,mmHg
